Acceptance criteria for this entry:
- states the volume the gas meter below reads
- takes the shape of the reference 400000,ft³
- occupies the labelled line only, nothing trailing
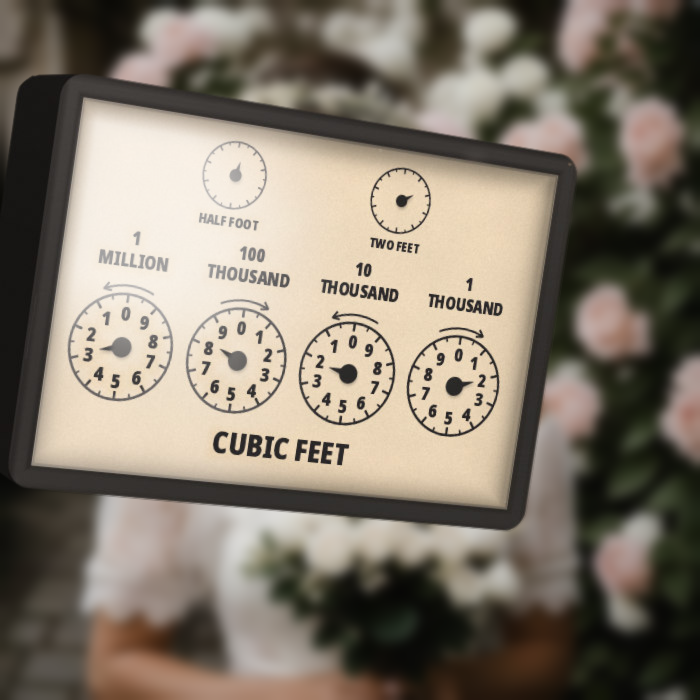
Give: 282200,ft³
